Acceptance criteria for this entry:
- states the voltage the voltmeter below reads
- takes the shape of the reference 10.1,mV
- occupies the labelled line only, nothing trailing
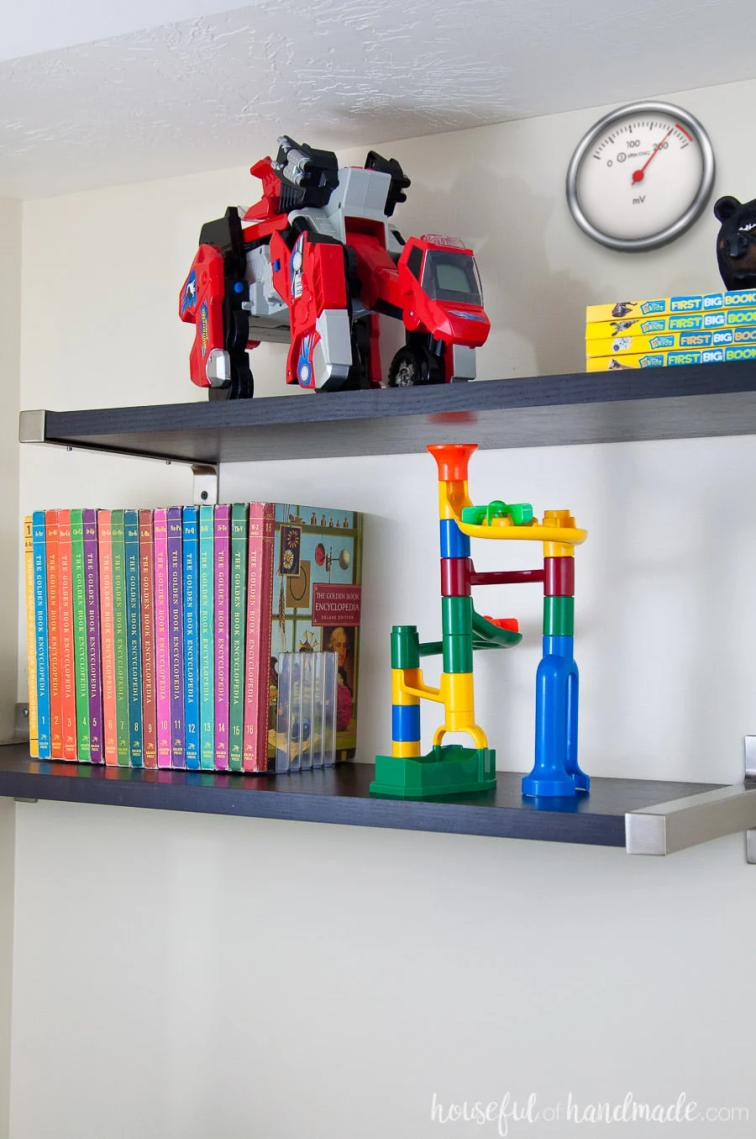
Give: 200,mV
